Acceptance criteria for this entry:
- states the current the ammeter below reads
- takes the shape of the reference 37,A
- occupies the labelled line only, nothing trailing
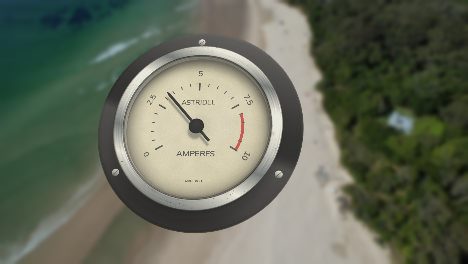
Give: 3.25,A
